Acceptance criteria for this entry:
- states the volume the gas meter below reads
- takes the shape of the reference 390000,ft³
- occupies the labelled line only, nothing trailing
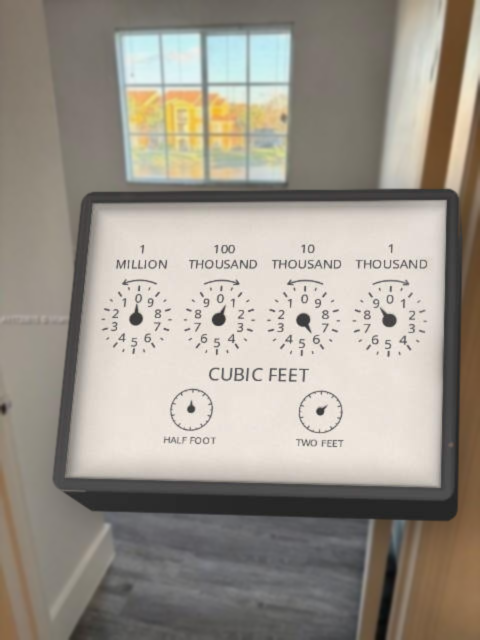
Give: 5900,ft³
